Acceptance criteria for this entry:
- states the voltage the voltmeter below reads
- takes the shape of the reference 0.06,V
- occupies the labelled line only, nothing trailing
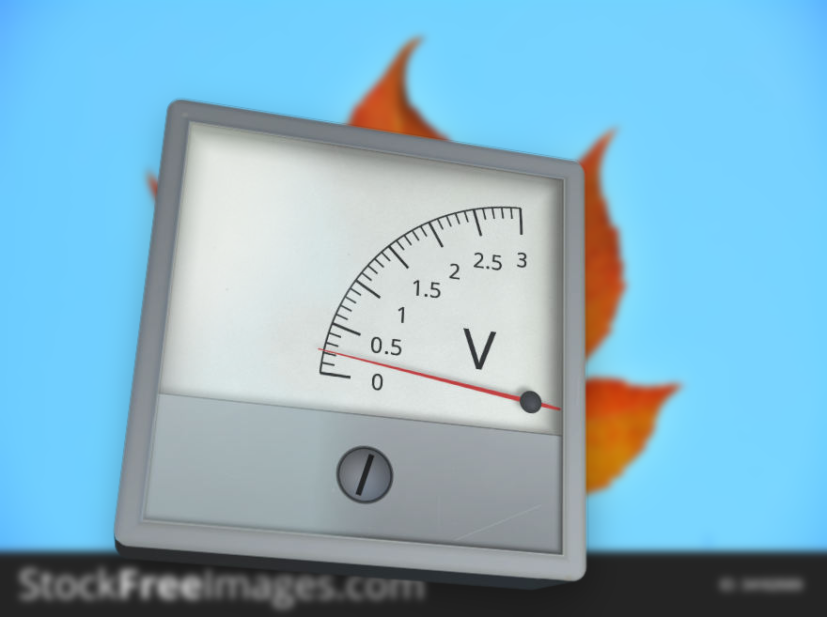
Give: 0.2,V
